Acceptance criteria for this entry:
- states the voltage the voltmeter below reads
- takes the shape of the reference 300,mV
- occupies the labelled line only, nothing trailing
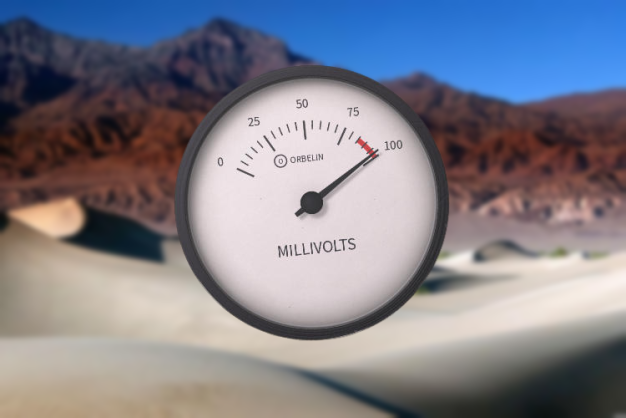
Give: 97.5,mV
